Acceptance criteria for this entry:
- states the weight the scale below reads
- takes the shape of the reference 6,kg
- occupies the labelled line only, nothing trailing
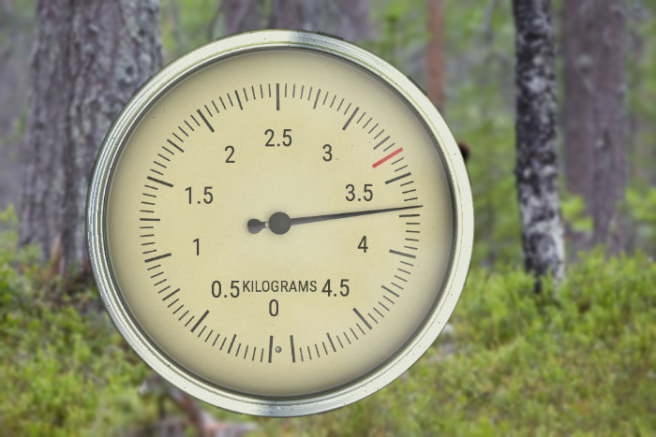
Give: 3.7,kg
